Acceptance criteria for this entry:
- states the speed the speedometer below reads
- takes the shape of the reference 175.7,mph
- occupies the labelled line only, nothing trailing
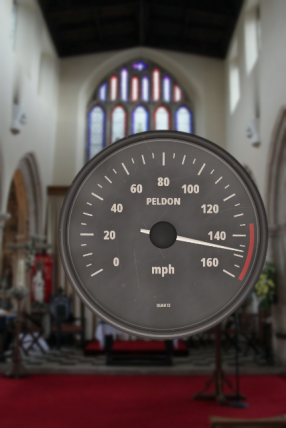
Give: 147.5,mph
